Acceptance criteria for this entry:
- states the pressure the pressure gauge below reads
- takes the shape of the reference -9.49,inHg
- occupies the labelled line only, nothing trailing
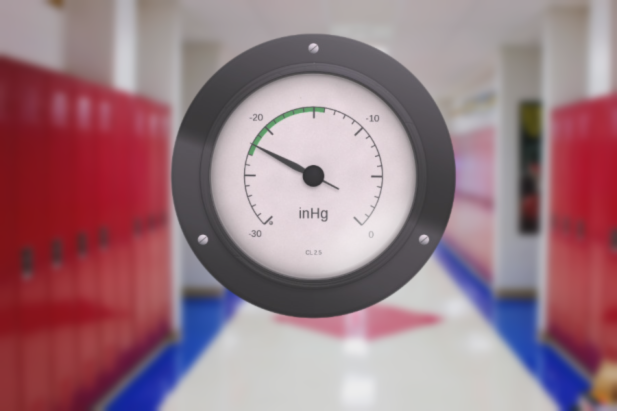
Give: -22,inHg
